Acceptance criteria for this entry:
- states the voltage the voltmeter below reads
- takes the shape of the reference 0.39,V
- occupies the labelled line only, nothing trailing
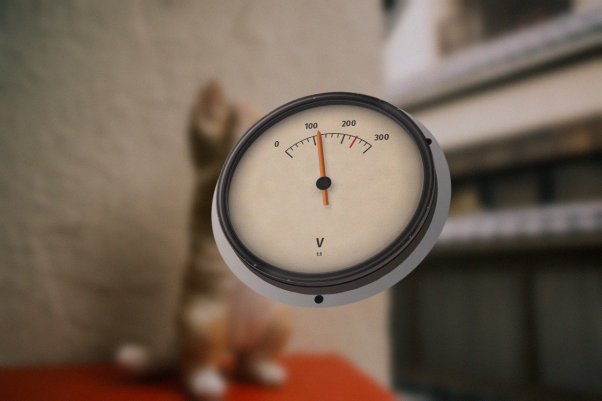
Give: 120,V
